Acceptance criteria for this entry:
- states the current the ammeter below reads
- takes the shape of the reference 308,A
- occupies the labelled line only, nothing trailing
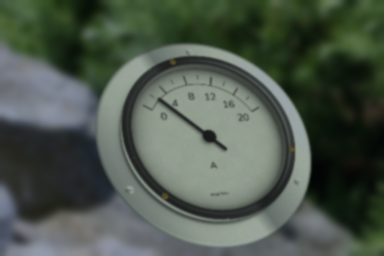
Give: 2,A
